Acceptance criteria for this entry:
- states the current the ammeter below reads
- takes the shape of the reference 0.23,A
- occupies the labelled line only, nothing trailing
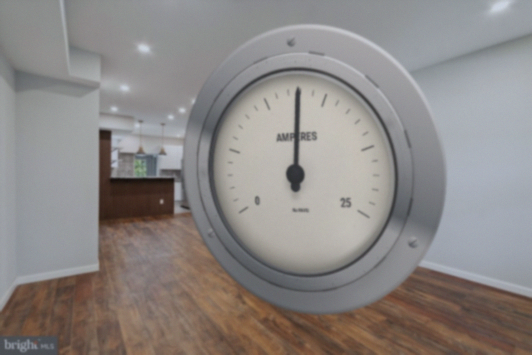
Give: 13,A
